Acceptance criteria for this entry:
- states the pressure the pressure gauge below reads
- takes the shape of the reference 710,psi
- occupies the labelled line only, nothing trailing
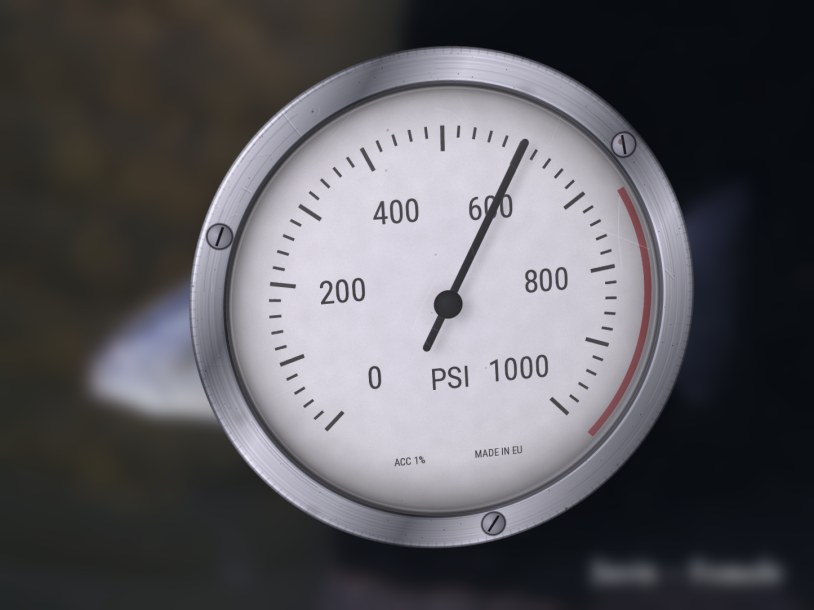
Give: 600,psi
